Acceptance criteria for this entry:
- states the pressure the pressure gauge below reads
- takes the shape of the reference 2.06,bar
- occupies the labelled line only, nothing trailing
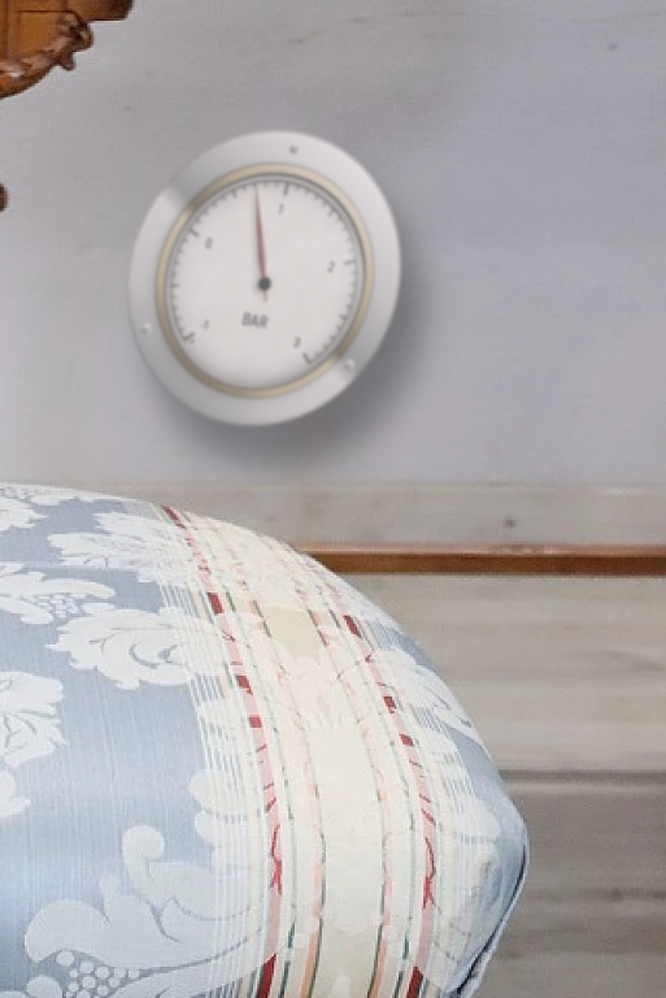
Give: 0.7,bar
